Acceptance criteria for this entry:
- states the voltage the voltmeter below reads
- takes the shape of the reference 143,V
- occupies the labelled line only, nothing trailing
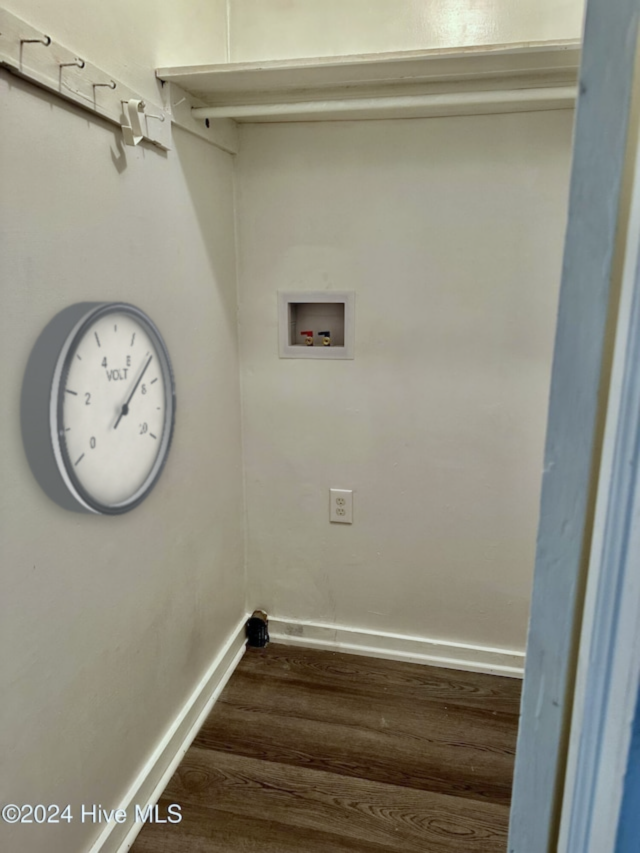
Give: 7,V
